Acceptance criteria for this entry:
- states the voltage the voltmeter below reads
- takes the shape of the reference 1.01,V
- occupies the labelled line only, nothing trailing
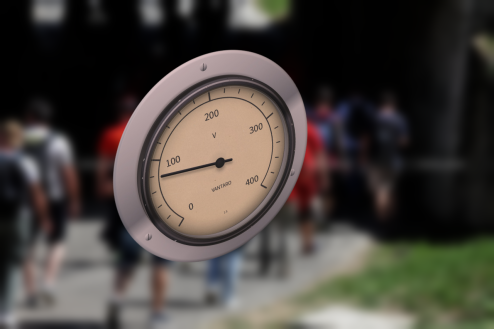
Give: 80,V
